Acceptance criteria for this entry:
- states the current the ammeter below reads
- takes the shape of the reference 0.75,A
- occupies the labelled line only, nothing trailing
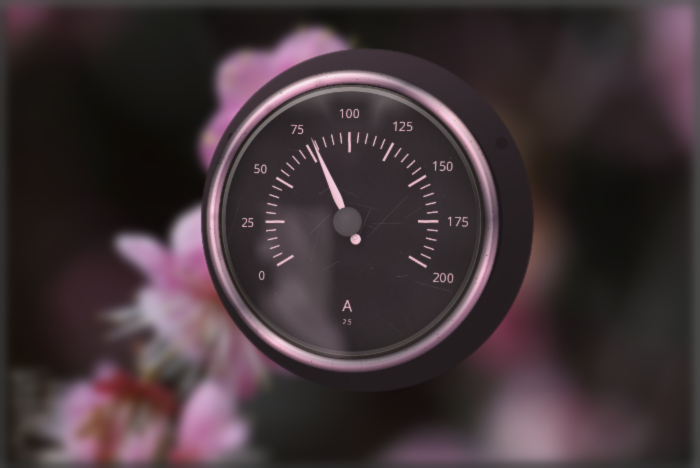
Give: 80,A
